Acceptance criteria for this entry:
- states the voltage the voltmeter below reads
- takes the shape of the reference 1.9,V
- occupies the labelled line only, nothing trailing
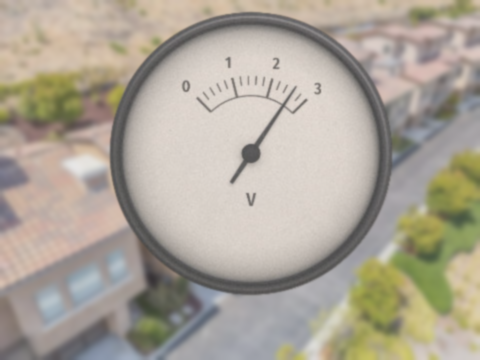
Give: 2.6,V
